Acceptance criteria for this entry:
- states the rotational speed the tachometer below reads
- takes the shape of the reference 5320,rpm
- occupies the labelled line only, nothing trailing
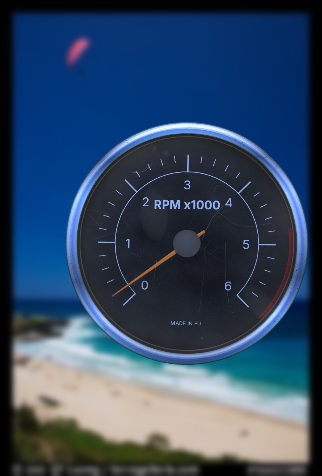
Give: 200,rpm
